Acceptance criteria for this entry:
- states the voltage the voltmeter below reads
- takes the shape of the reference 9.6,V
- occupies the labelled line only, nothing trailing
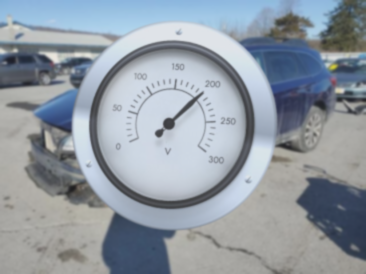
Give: 200,V
